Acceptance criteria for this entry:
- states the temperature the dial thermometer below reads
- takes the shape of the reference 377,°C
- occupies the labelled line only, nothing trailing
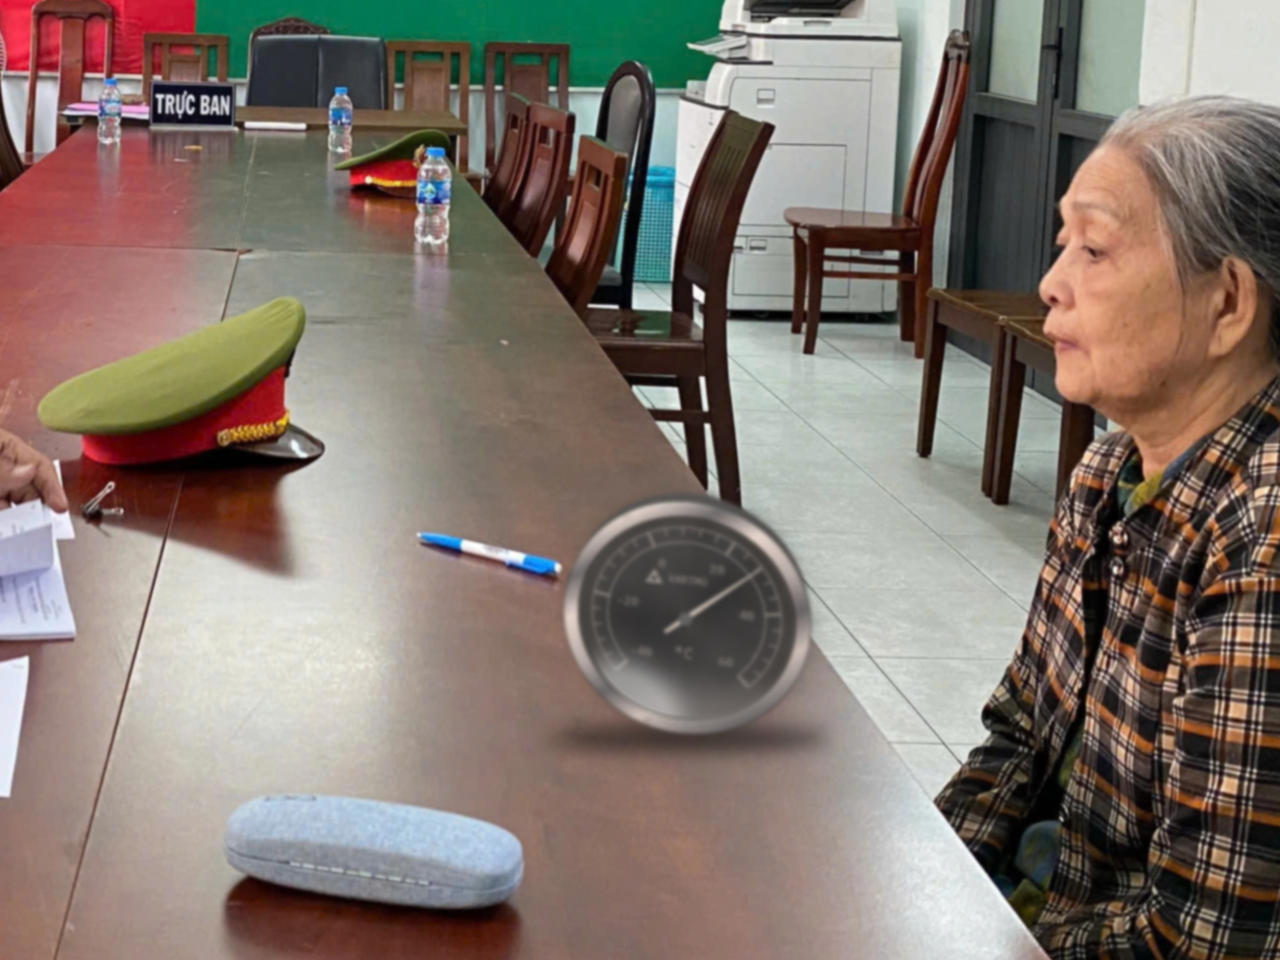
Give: 28,°C
